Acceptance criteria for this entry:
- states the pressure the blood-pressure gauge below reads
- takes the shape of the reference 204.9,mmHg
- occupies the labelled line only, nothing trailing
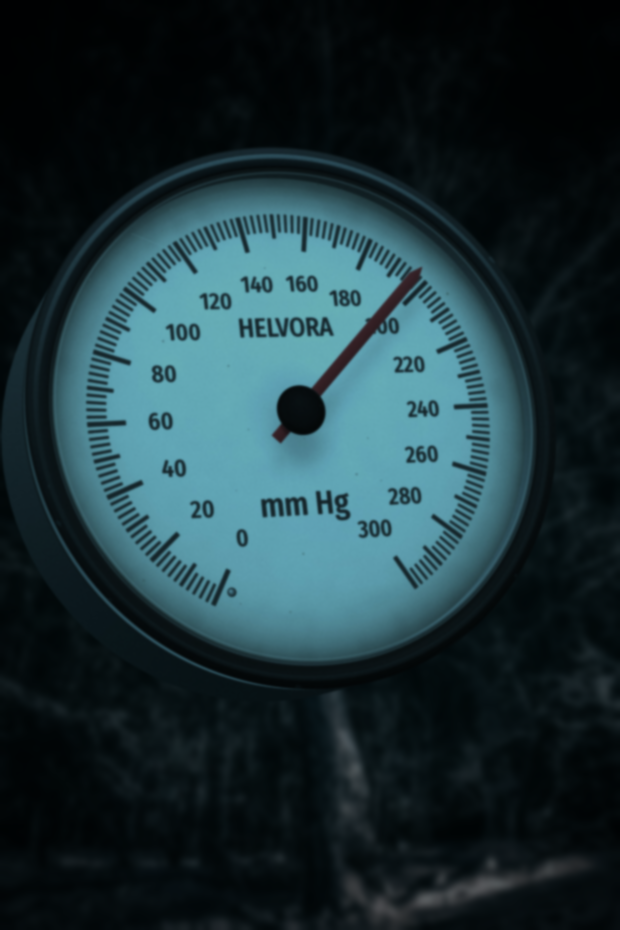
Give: 196,mmHg
